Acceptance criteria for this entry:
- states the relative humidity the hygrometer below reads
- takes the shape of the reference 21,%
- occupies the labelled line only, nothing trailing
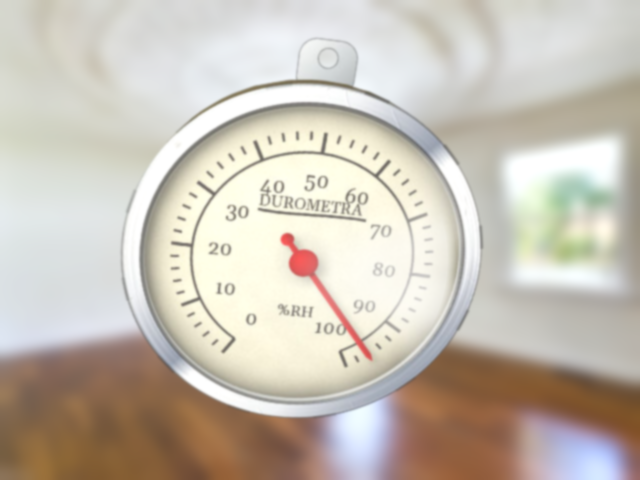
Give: 96,%
